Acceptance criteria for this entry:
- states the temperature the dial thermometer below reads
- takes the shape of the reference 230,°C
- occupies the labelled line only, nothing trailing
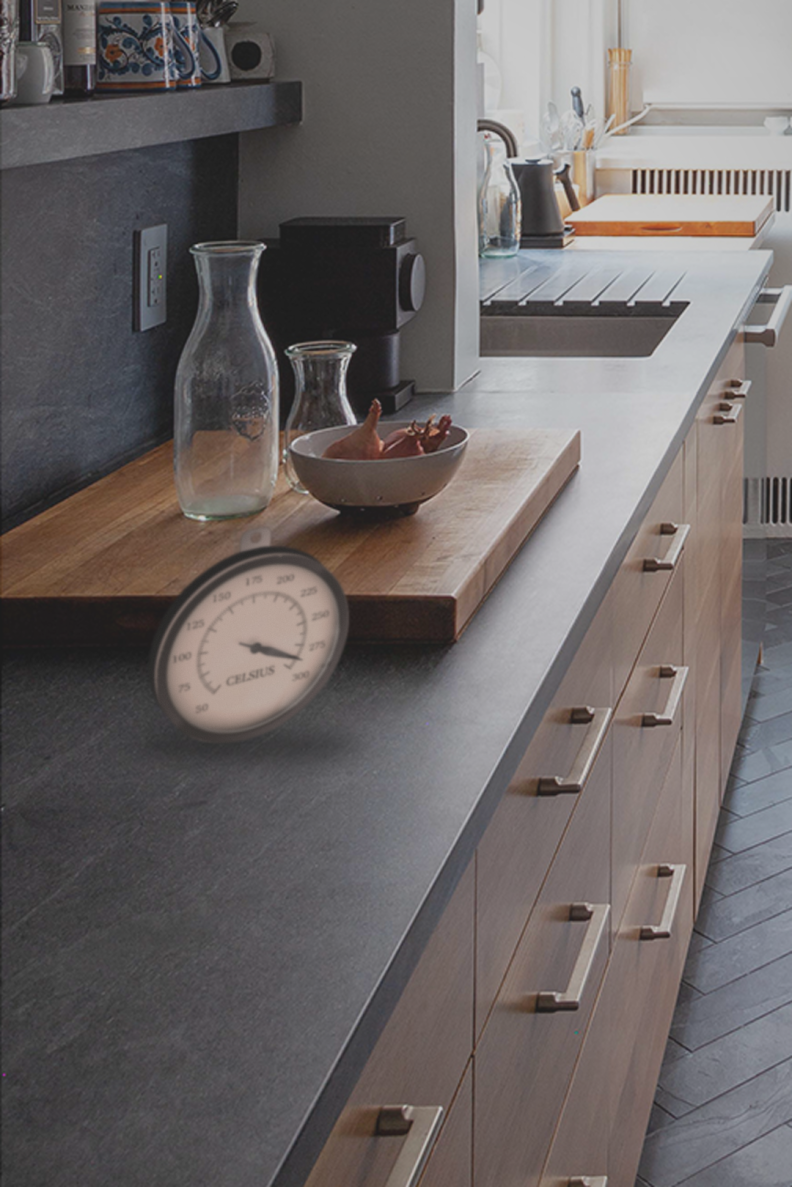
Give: 287.5,°C
